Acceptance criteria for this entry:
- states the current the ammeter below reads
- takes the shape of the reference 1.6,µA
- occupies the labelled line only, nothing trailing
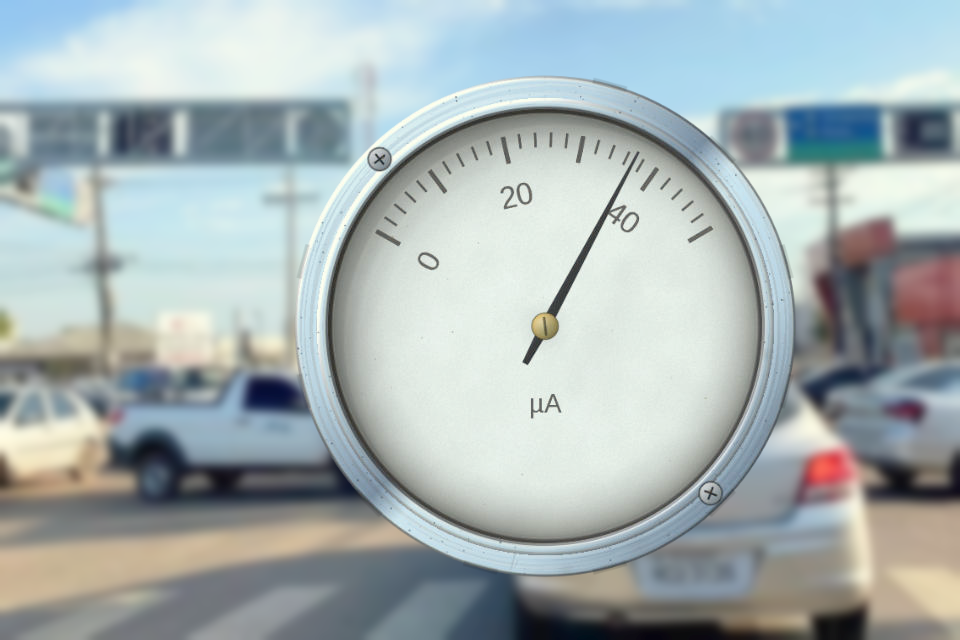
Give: 37,µA
